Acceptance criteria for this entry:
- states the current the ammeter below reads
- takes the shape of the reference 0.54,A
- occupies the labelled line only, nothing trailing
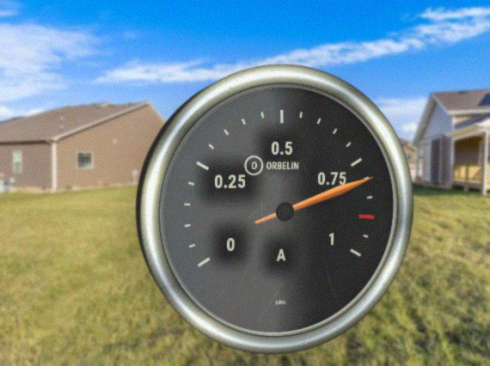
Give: 0.8,A
